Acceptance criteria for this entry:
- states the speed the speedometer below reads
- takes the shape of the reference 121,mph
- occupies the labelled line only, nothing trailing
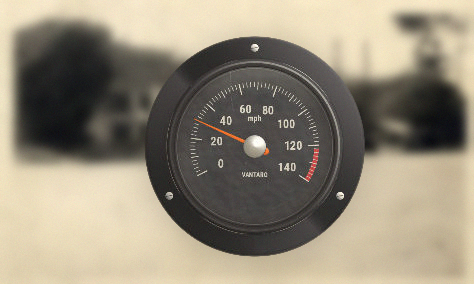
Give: 30,mph
